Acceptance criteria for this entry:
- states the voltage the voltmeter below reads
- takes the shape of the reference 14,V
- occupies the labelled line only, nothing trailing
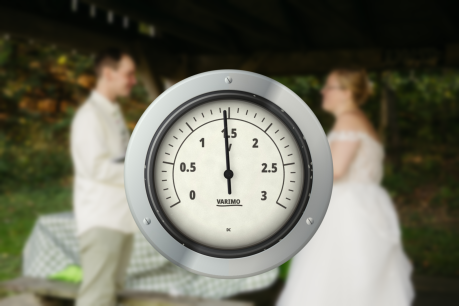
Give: 1.45,V
